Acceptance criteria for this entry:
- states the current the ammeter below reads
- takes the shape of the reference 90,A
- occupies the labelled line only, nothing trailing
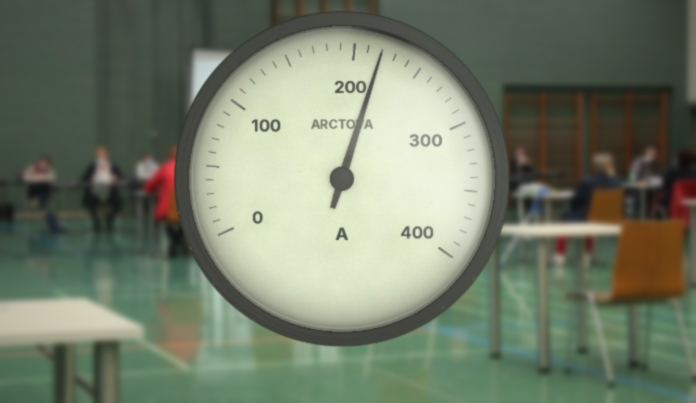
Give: 220,A
